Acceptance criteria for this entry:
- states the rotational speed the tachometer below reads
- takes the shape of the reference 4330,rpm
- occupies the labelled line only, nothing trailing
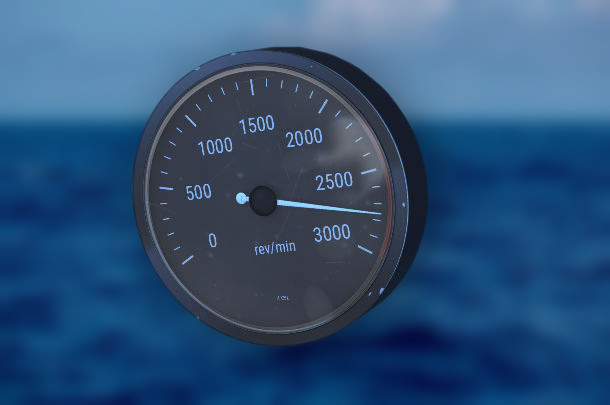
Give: 2750,rpm
